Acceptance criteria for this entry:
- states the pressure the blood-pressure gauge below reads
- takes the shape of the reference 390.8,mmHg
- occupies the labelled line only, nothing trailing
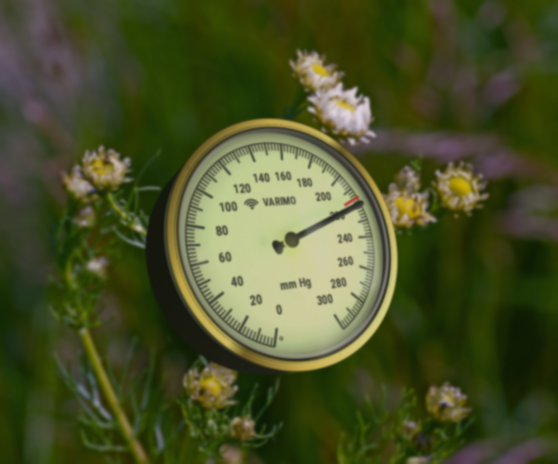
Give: 220,mmHg
